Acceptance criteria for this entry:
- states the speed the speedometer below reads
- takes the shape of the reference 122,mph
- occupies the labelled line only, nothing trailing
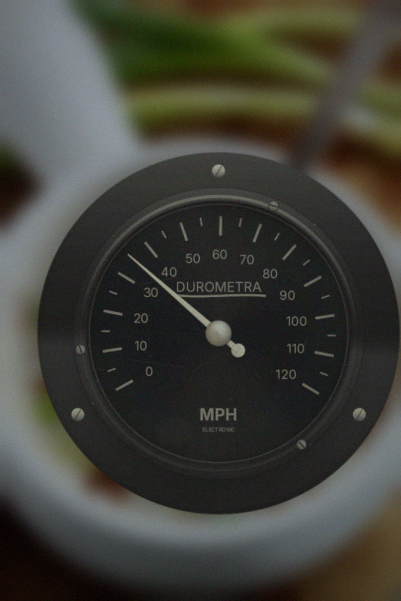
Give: 35,mph
